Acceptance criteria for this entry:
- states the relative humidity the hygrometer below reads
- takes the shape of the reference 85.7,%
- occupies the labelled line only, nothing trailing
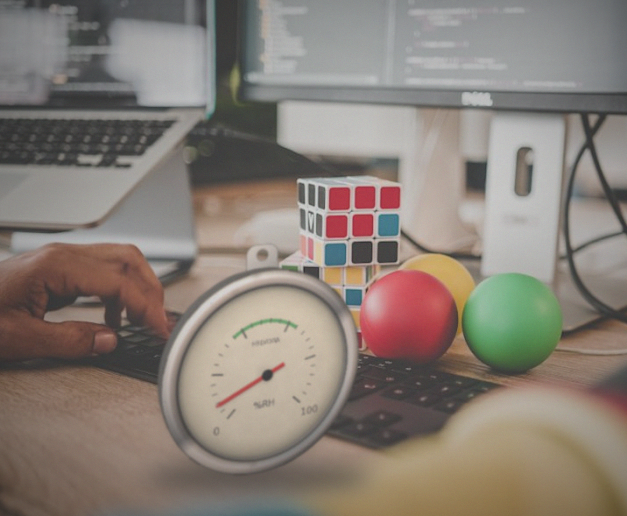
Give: 8,%
